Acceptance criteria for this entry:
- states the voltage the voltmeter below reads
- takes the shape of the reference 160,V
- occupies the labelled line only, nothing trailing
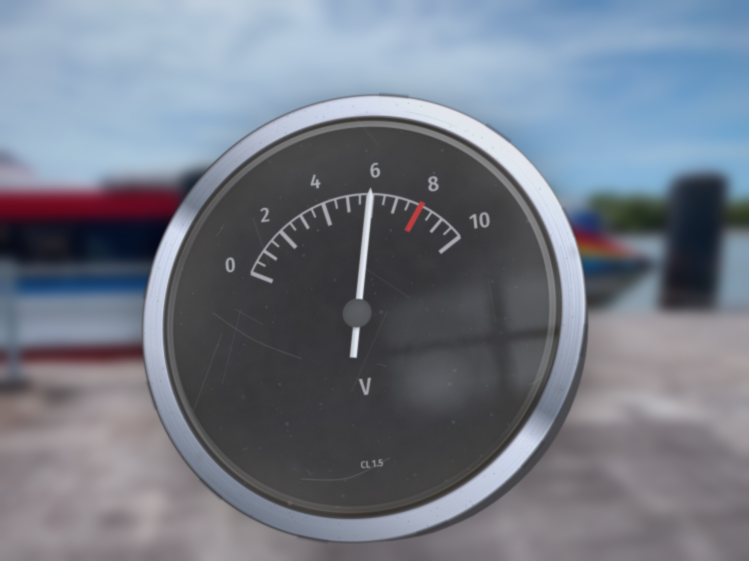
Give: 6,V
